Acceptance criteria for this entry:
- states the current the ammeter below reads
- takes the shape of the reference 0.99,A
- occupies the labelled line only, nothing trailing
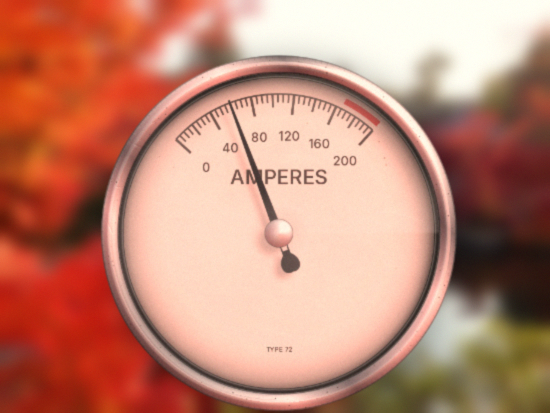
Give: 60,A
